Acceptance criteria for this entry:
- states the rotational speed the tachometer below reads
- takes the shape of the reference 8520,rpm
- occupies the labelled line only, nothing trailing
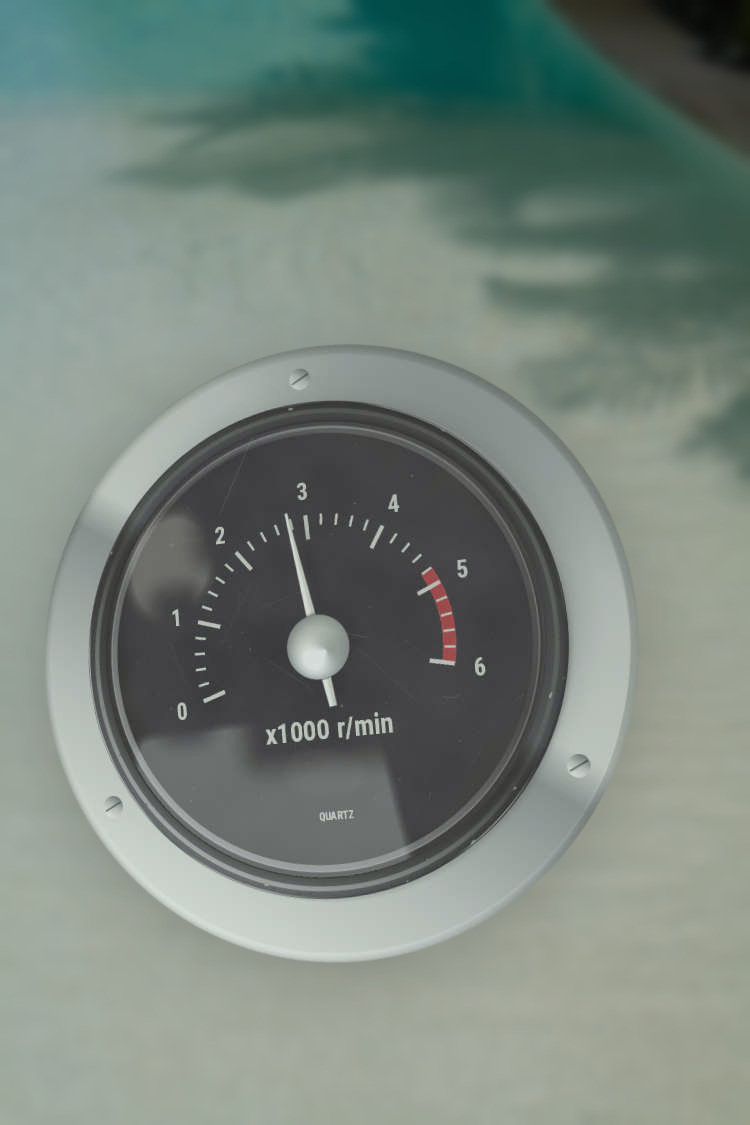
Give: 2800,rpm
